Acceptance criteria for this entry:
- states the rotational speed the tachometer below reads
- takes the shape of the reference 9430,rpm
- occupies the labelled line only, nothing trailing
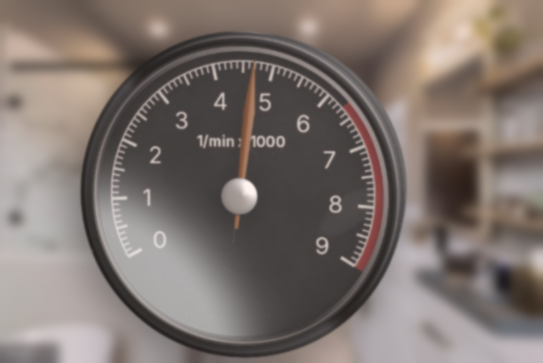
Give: 4700,rpm
